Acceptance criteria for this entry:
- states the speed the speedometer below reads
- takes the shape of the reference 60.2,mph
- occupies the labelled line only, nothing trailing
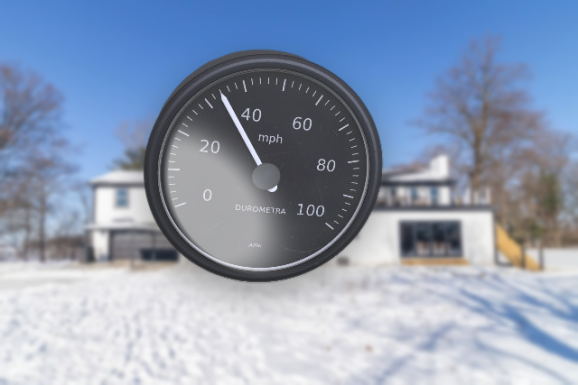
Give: 34,mph
